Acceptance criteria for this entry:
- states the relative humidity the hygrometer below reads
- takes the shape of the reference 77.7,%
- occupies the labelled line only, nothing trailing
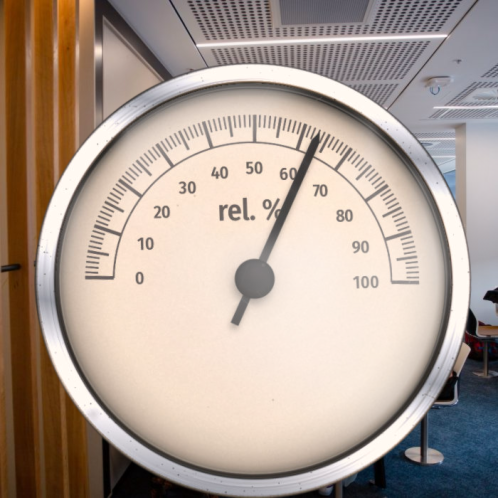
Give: 63,%
